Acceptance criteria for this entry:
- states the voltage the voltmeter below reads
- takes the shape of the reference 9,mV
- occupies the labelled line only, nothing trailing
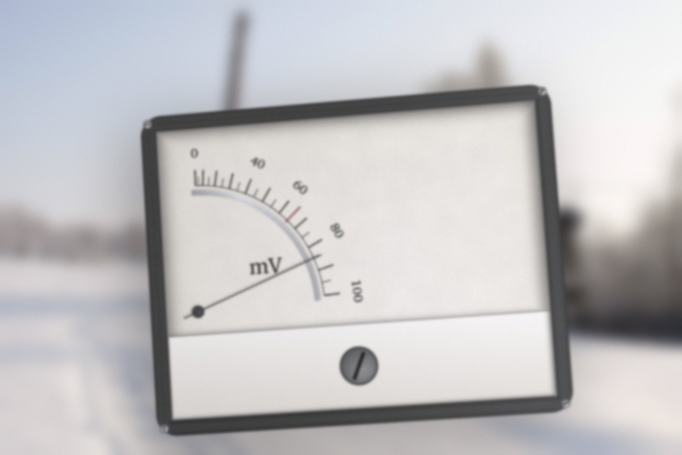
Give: 85,mV
